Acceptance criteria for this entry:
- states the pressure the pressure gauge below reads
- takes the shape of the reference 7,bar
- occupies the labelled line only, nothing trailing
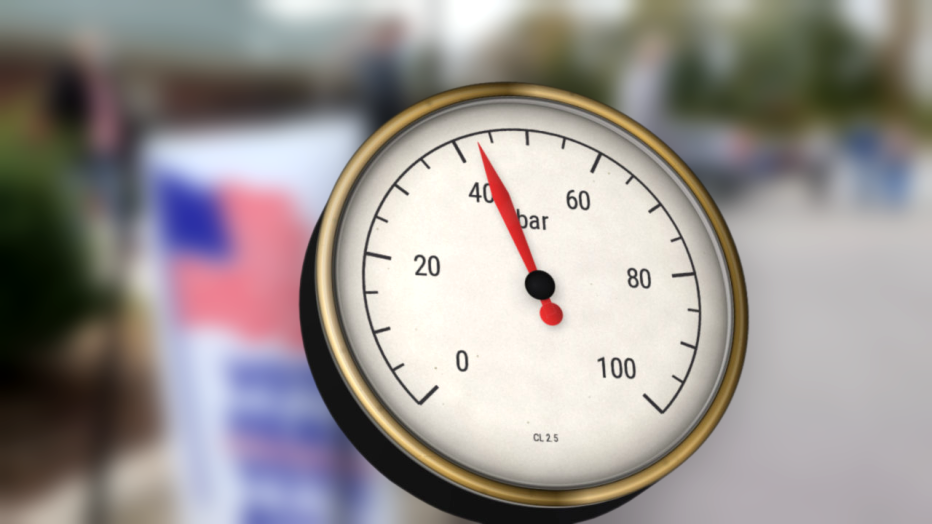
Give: 42.5,bar
